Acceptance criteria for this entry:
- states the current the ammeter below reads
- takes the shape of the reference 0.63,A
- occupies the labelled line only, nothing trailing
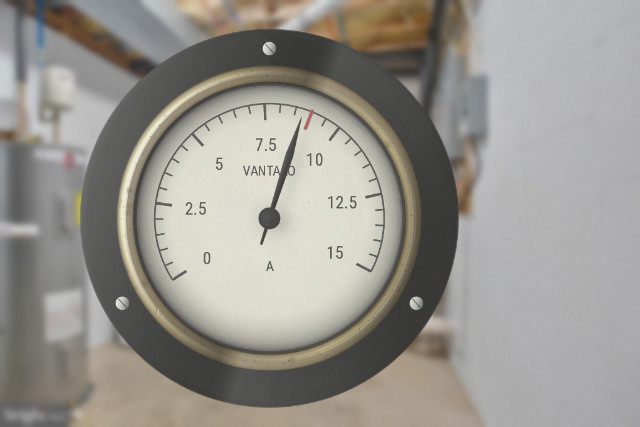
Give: 8.75,A
